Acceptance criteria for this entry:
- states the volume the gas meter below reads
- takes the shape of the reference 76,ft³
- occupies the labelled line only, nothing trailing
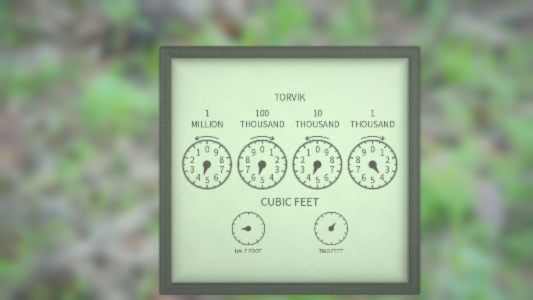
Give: 454400,ft³
